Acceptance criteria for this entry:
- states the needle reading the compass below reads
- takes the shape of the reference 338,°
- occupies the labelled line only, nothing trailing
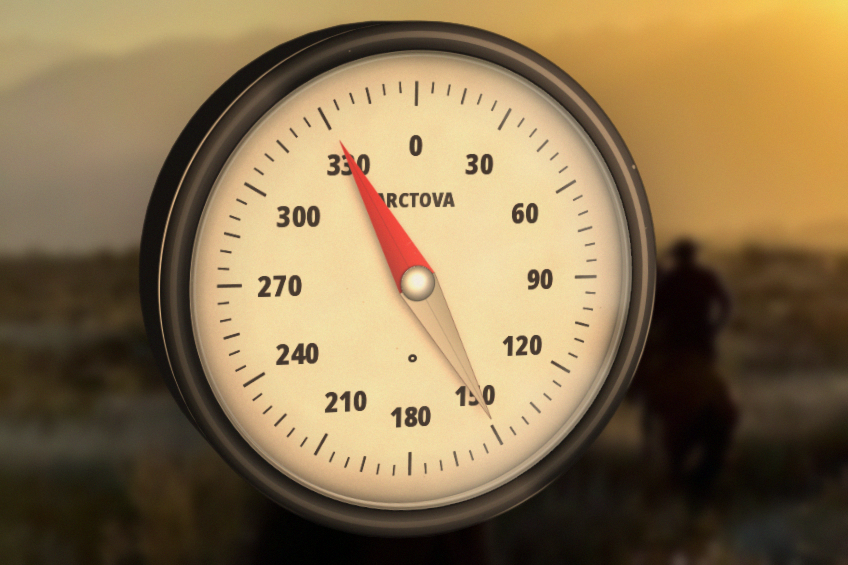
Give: 330,°
